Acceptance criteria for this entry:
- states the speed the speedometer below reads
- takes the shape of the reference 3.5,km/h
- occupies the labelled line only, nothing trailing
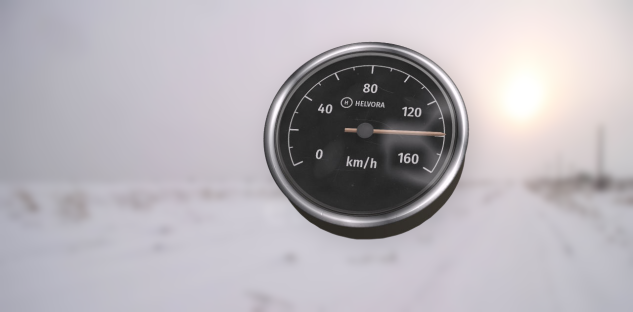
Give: 140,km/h
